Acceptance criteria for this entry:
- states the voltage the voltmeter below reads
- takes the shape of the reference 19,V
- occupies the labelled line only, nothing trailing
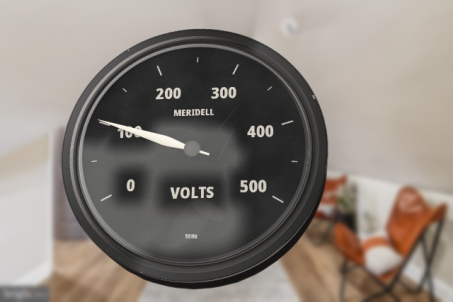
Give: 100,V
